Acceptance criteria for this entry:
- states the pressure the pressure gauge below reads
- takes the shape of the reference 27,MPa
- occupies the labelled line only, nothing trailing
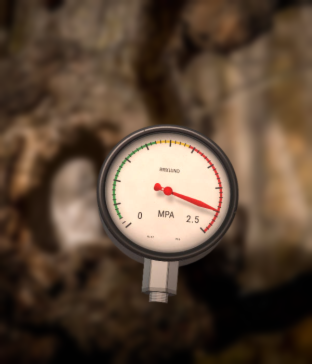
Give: 2.25,MPa
